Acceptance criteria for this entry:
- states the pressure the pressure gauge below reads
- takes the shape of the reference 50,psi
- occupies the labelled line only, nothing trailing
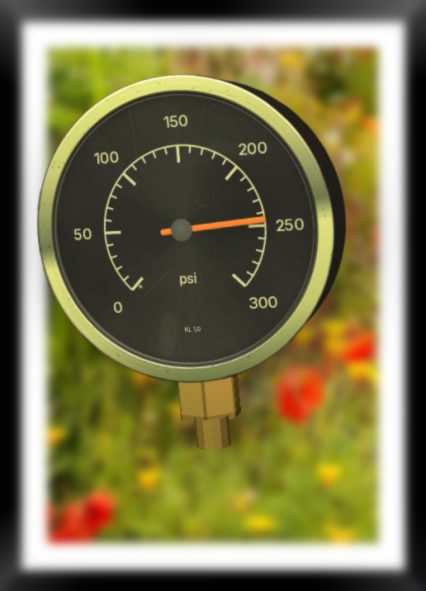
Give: 245,psi
